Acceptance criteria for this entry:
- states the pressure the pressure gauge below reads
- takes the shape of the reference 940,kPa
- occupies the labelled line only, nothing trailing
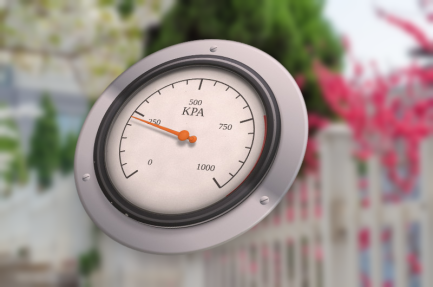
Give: 225,kPa
